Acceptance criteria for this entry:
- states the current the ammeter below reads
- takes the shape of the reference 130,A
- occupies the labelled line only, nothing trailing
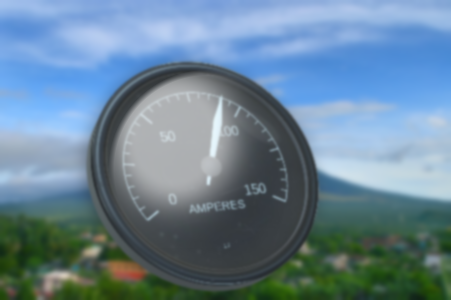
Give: 90,A
